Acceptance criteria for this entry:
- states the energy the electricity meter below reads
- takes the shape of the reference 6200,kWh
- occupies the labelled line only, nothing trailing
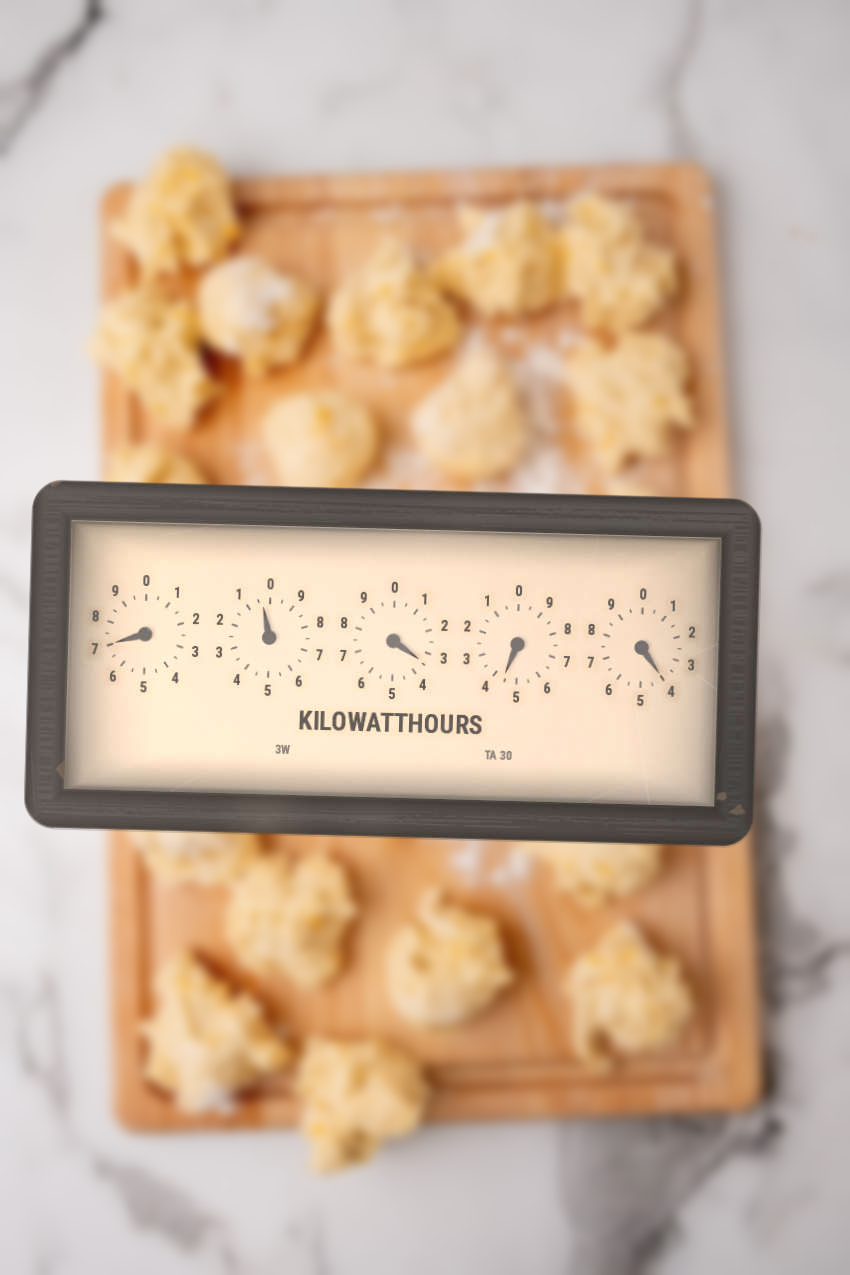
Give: 70344,kWh
